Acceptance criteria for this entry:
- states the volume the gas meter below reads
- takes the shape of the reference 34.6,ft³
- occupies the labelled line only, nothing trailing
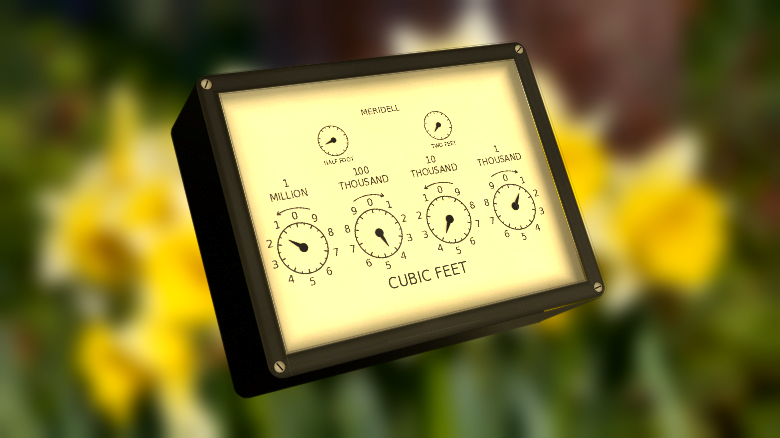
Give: 144100,ft³
